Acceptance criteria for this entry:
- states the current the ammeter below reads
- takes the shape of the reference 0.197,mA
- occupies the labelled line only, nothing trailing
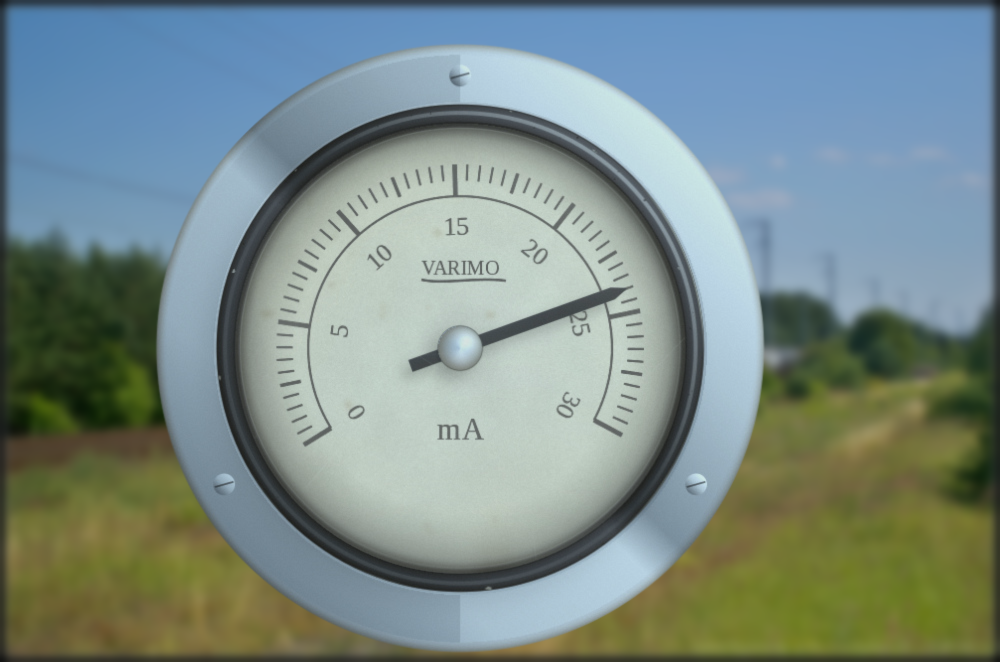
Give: 24,mA
